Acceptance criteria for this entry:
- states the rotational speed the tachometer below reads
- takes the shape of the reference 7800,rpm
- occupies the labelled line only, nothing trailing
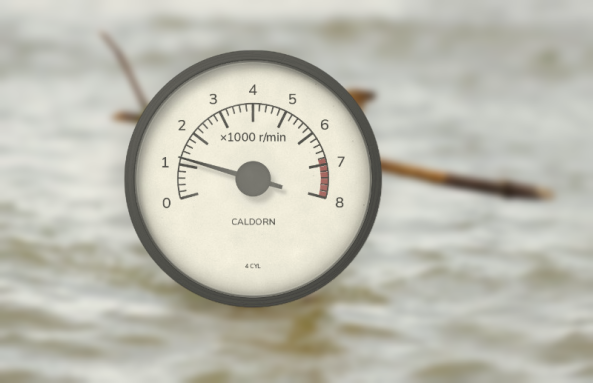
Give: 1200,rpm
